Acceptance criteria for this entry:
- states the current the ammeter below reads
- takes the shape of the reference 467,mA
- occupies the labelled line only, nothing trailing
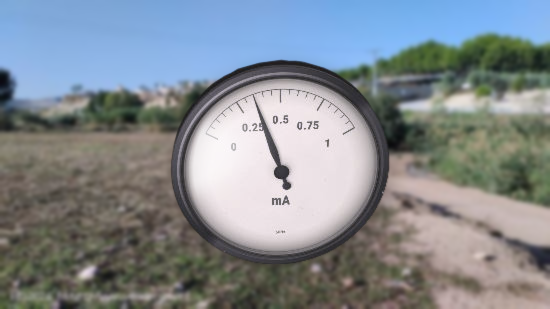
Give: 0.35,mA
